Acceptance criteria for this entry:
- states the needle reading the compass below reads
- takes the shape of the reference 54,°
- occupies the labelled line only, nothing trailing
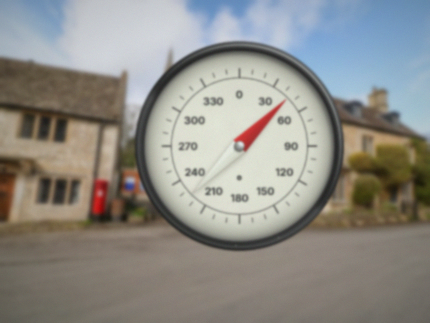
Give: 45,°
